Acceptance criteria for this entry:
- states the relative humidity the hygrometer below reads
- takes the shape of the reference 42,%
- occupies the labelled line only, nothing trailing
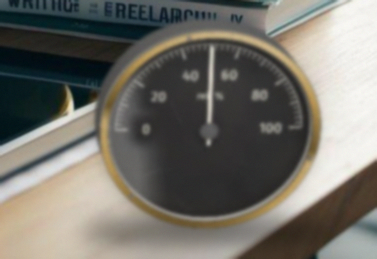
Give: 50,%
